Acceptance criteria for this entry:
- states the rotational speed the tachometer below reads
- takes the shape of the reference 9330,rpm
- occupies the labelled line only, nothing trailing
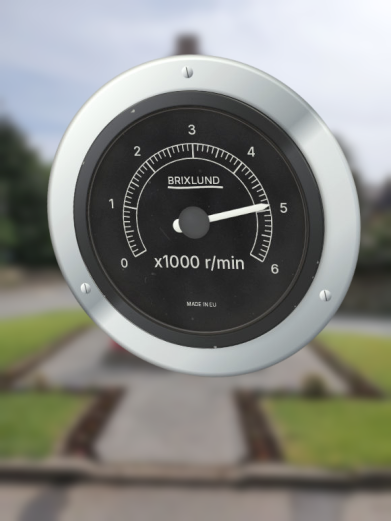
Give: 4900,rpm
